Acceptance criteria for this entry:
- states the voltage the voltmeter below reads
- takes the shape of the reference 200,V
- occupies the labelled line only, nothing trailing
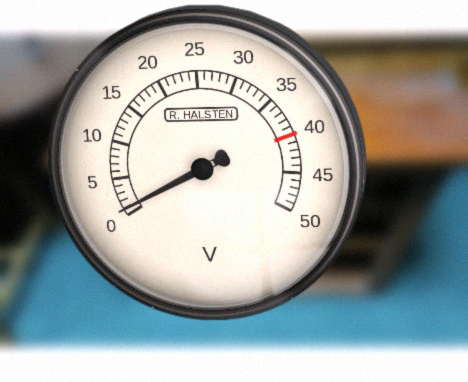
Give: 1,V
